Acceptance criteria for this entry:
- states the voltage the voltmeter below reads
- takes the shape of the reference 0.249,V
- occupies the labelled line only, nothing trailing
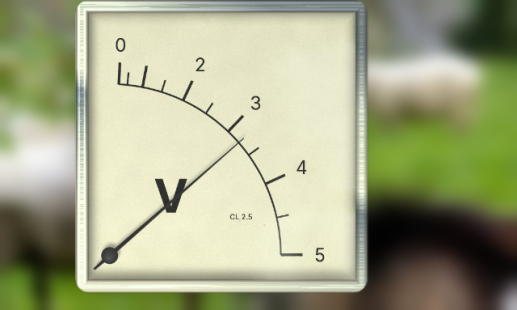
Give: 3.25,V
